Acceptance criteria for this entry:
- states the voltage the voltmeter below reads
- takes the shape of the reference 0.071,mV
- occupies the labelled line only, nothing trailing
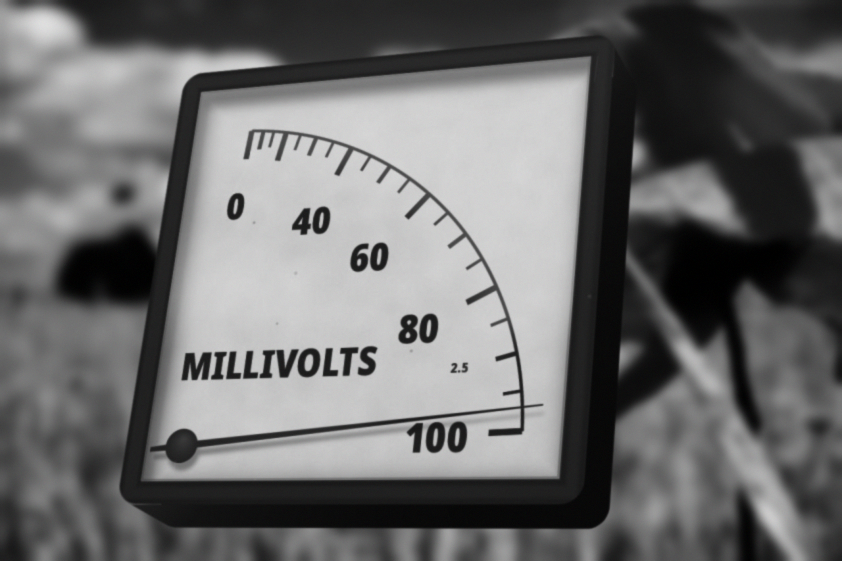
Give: 97.5,mV
